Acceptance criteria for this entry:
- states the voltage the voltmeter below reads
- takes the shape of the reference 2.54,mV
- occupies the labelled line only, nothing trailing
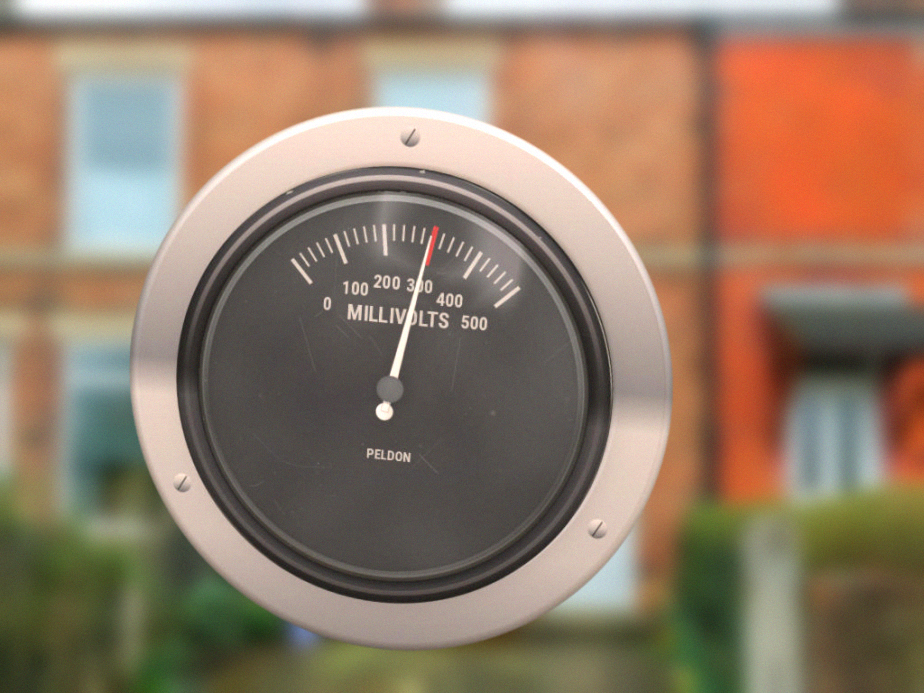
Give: 300,mV
